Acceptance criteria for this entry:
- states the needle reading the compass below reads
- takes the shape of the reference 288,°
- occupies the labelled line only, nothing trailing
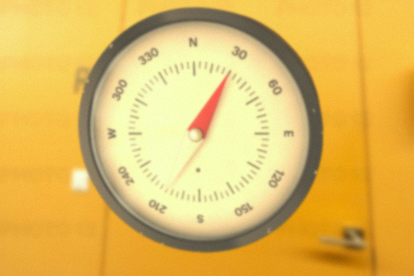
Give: 30,°
